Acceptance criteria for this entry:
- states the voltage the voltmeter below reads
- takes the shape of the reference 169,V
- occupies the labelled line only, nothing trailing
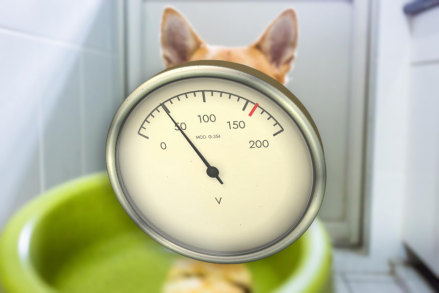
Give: 50,V
